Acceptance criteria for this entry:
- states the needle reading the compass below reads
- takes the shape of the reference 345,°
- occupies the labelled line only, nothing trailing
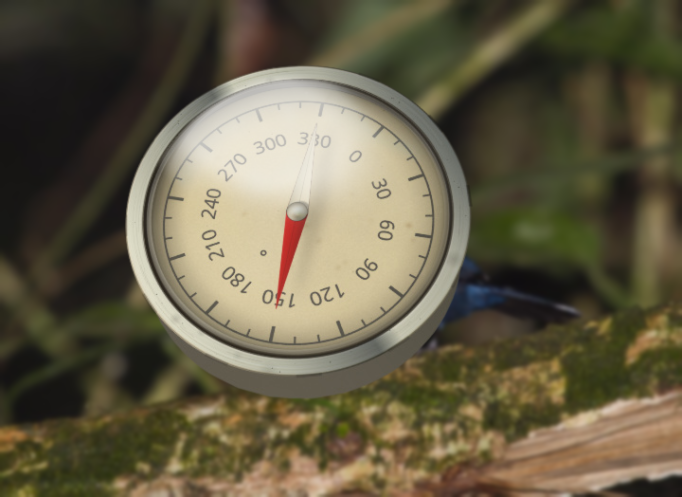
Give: 150,°
